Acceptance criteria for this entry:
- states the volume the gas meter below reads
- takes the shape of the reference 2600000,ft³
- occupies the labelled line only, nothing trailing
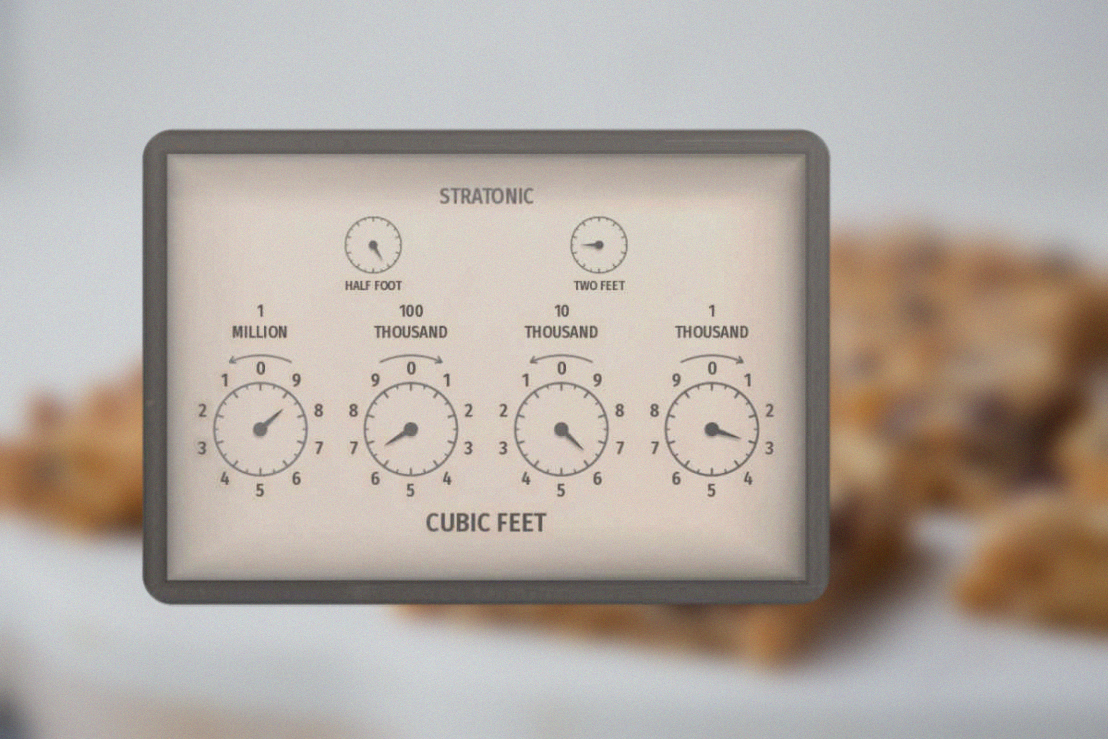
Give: 866300,ft³
